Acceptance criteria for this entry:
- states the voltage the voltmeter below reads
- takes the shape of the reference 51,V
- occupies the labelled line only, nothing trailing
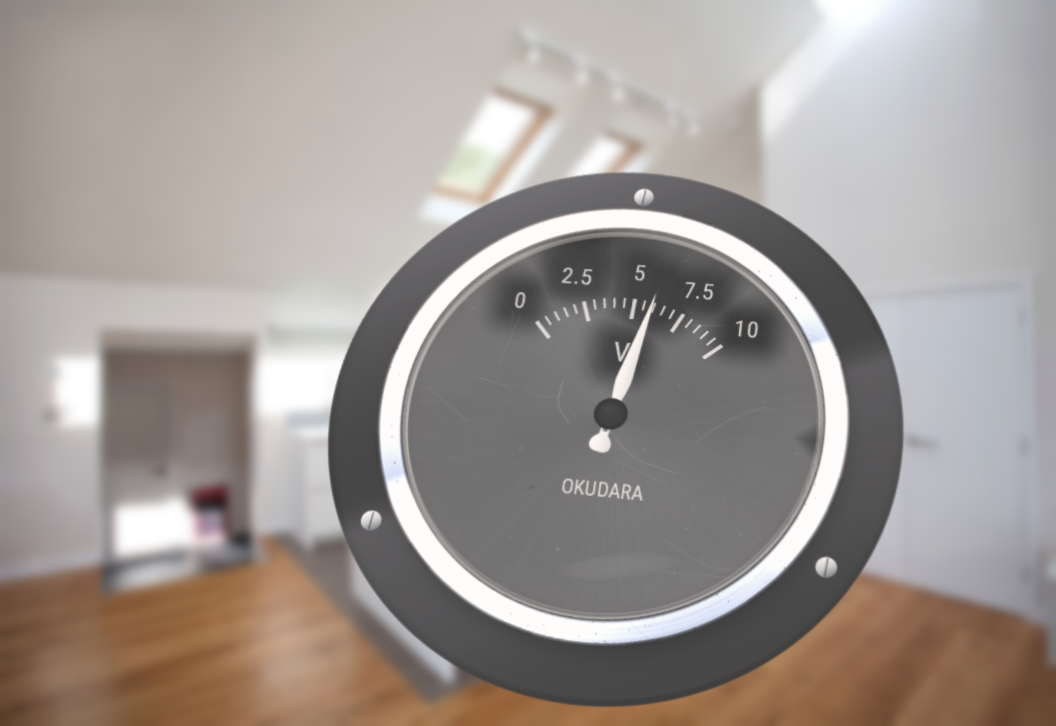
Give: 6,V
